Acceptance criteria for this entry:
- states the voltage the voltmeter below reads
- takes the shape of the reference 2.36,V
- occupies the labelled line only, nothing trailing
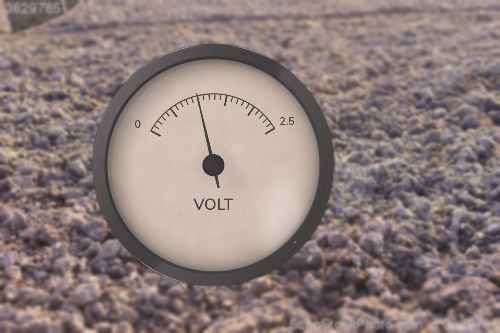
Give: 1,V
